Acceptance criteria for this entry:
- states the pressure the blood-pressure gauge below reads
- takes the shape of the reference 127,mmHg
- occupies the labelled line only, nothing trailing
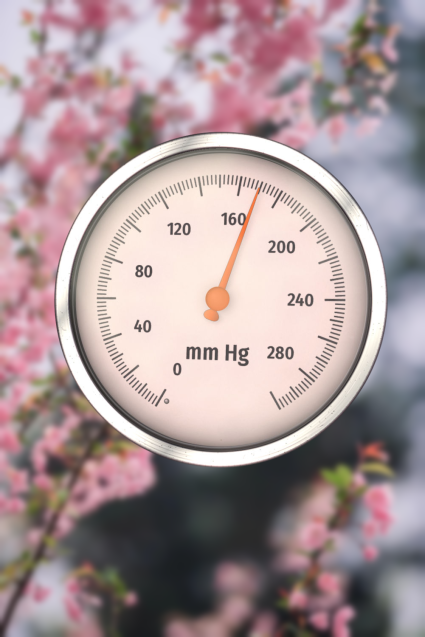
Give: 170,mmHg
